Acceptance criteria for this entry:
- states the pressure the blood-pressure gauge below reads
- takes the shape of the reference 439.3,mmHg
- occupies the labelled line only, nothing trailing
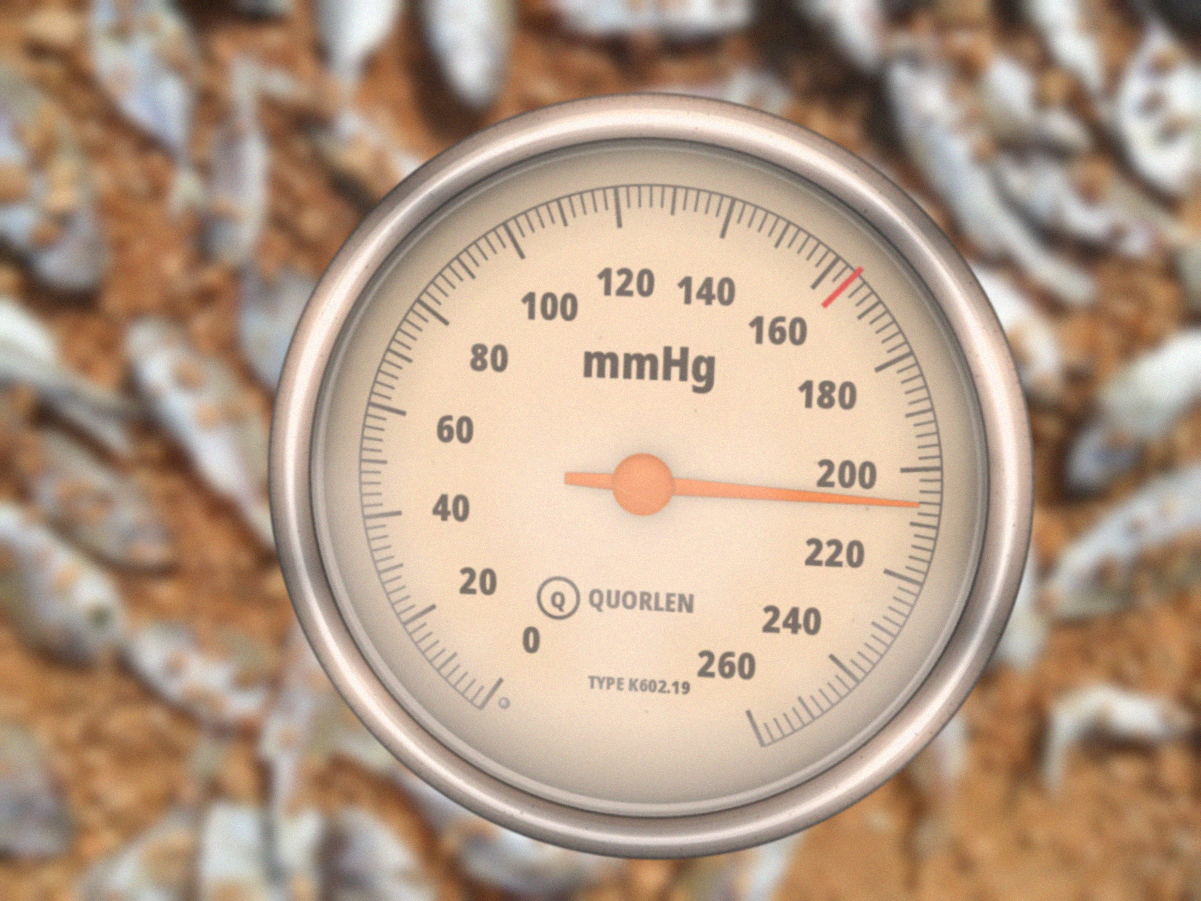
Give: 206,mmHg
